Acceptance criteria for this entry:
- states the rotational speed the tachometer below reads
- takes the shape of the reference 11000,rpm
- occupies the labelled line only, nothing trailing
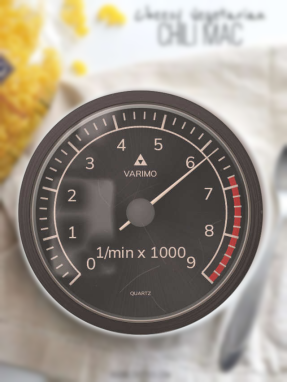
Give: 6200,rpm
